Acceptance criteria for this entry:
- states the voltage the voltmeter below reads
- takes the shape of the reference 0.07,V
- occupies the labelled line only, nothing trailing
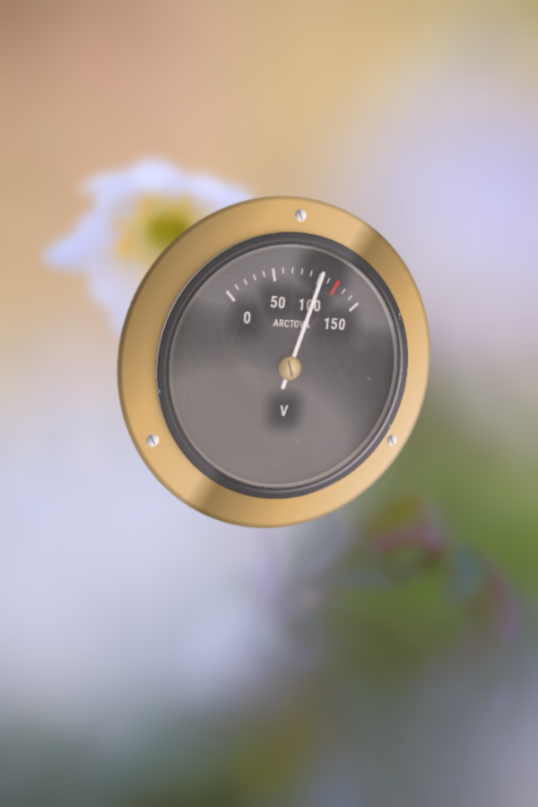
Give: 100,V
